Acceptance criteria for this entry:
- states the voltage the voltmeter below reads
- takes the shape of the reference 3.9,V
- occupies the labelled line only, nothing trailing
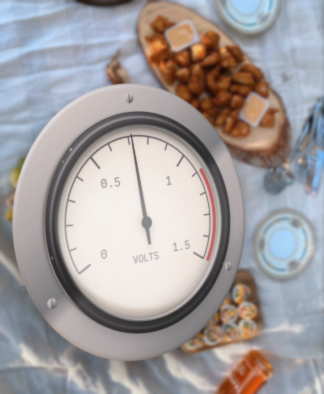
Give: 0.7,V
